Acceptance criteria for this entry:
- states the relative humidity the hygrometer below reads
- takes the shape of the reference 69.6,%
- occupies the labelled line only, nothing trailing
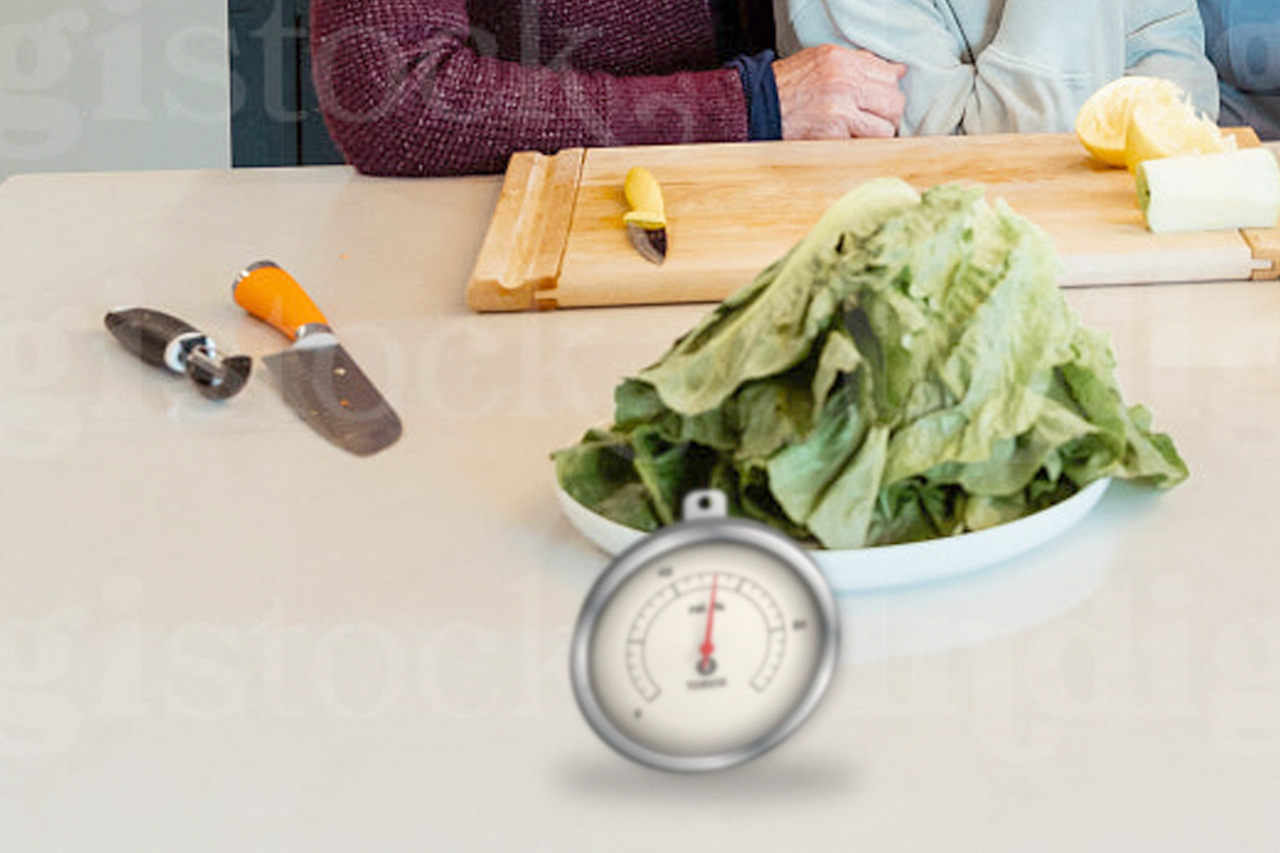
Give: 52,%
